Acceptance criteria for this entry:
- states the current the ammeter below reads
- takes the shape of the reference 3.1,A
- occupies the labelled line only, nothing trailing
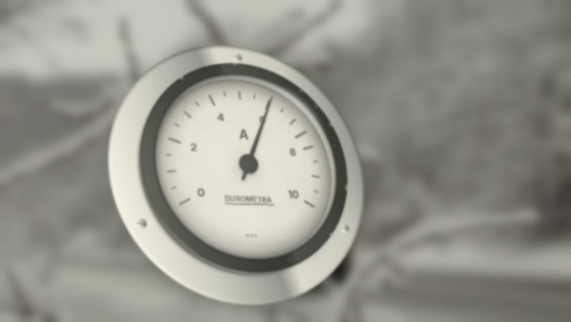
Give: 6,A
